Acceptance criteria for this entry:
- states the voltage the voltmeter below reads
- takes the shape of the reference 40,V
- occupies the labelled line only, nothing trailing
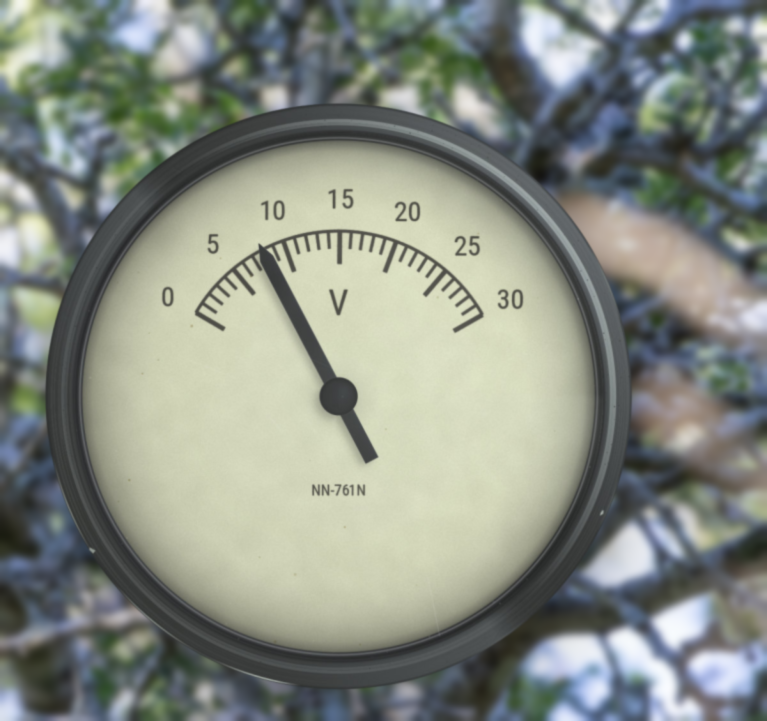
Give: 8,V
